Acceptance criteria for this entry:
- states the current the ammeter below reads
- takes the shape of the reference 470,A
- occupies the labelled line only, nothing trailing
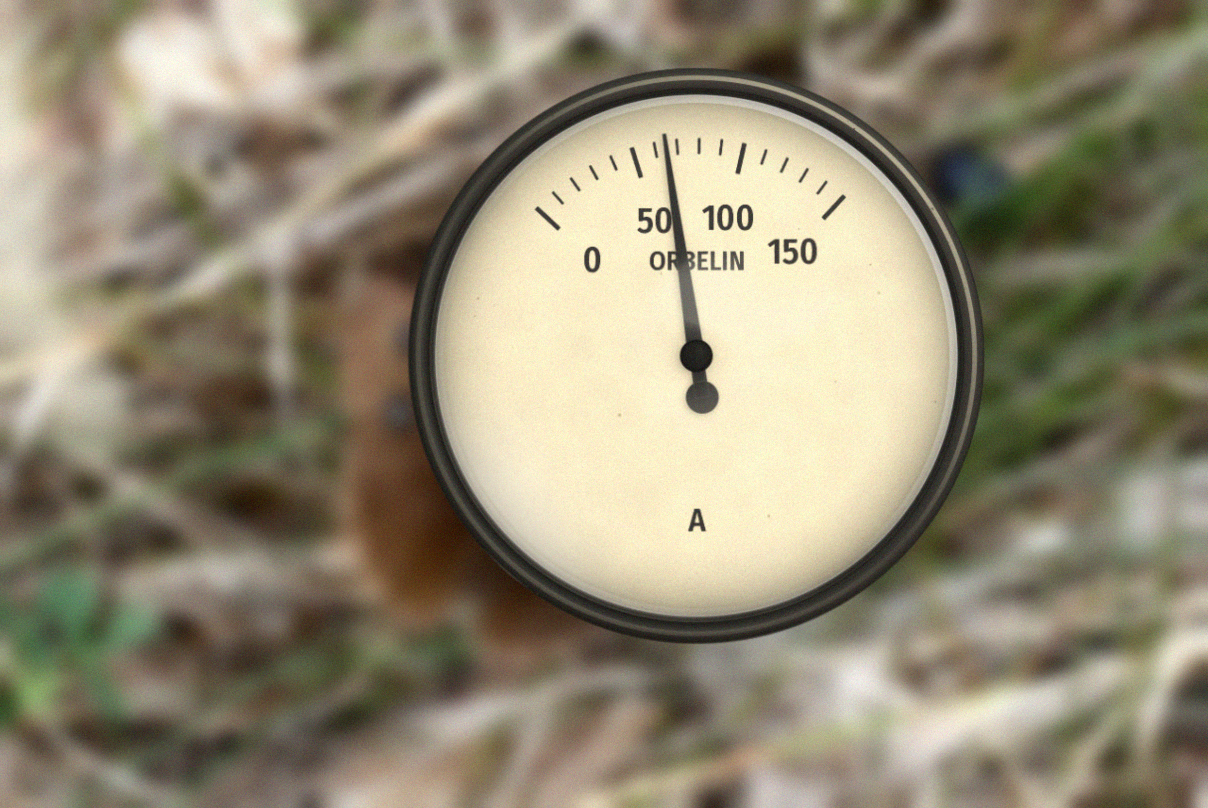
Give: 65,A
